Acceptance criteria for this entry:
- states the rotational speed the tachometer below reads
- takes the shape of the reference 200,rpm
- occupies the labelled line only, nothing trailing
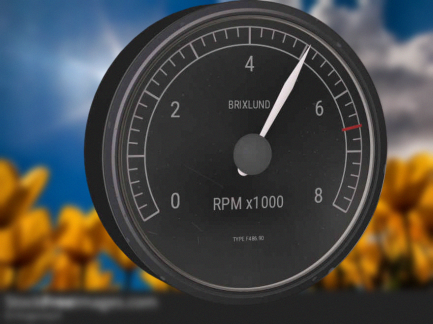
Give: 5000,rpm
